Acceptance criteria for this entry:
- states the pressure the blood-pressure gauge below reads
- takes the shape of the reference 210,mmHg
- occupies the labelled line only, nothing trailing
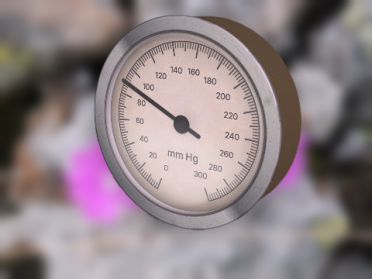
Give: 90,mmHg
